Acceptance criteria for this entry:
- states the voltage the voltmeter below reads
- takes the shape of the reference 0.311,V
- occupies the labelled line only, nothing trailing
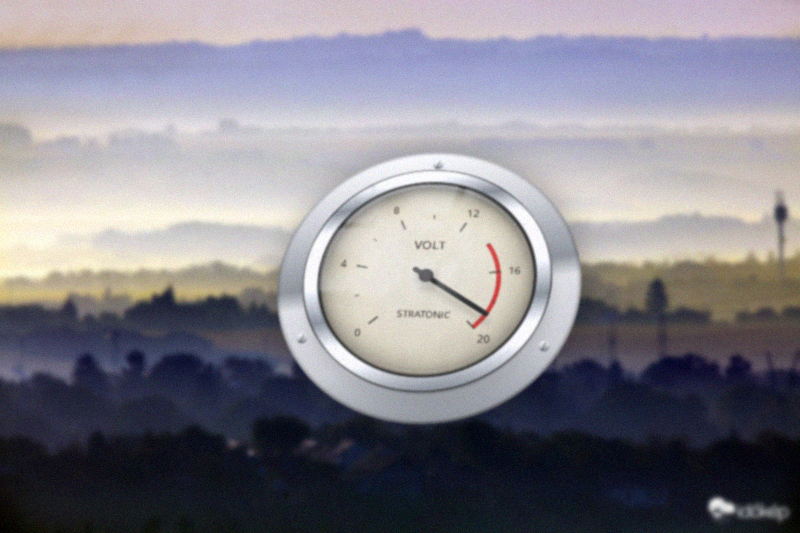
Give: 19,V
